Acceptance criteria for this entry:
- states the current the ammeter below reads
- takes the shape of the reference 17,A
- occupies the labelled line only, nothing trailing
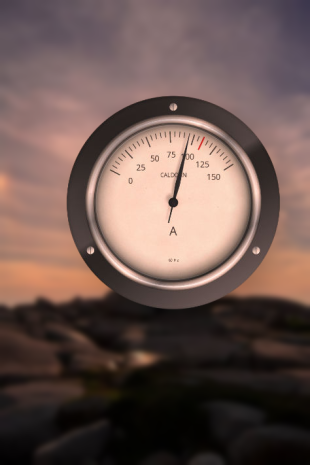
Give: 95,A
